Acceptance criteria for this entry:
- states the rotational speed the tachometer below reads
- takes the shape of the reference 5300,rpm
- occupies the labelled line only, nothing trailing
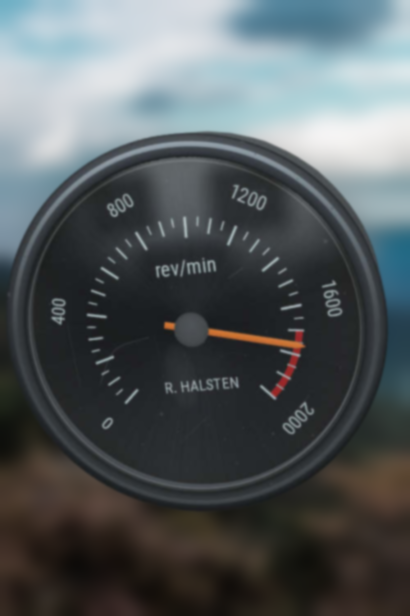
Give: 1750,rpm
